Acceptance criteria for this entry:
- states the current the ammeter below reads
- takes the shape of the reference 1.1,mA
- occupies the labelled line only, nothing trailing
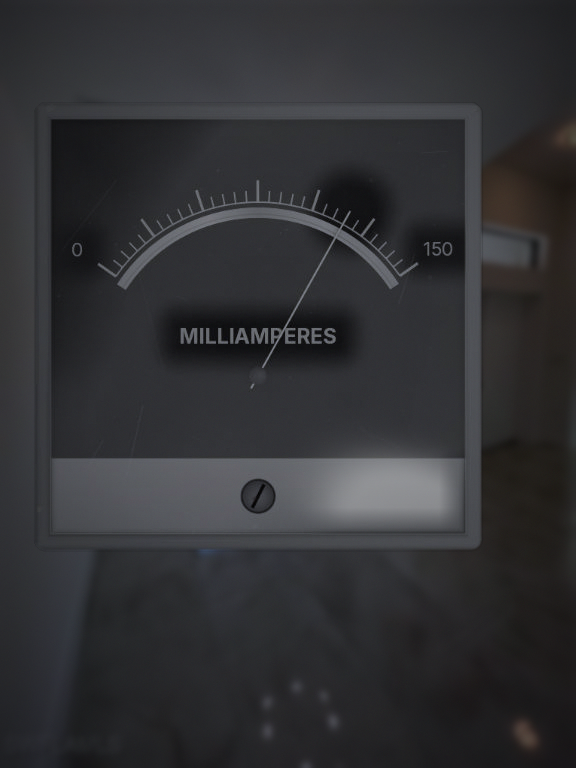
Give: 115,mA
